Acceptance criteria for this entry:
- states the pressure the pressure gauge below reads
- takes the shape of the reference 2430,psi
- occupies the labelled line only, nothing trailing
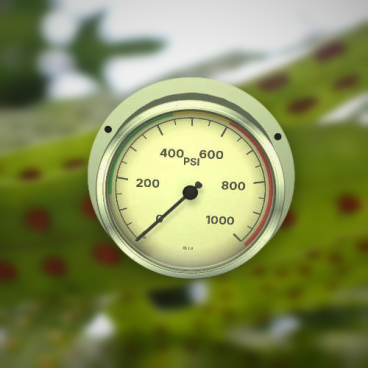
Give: 0,psi
